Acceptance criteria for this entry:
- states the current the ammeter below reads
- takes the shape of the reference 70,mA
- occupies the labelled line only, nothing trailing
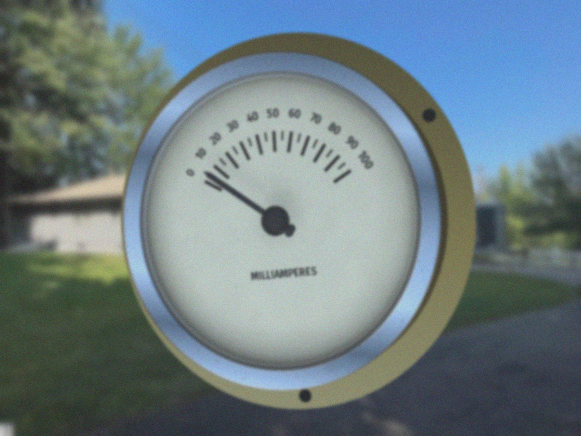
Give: 5,mA
